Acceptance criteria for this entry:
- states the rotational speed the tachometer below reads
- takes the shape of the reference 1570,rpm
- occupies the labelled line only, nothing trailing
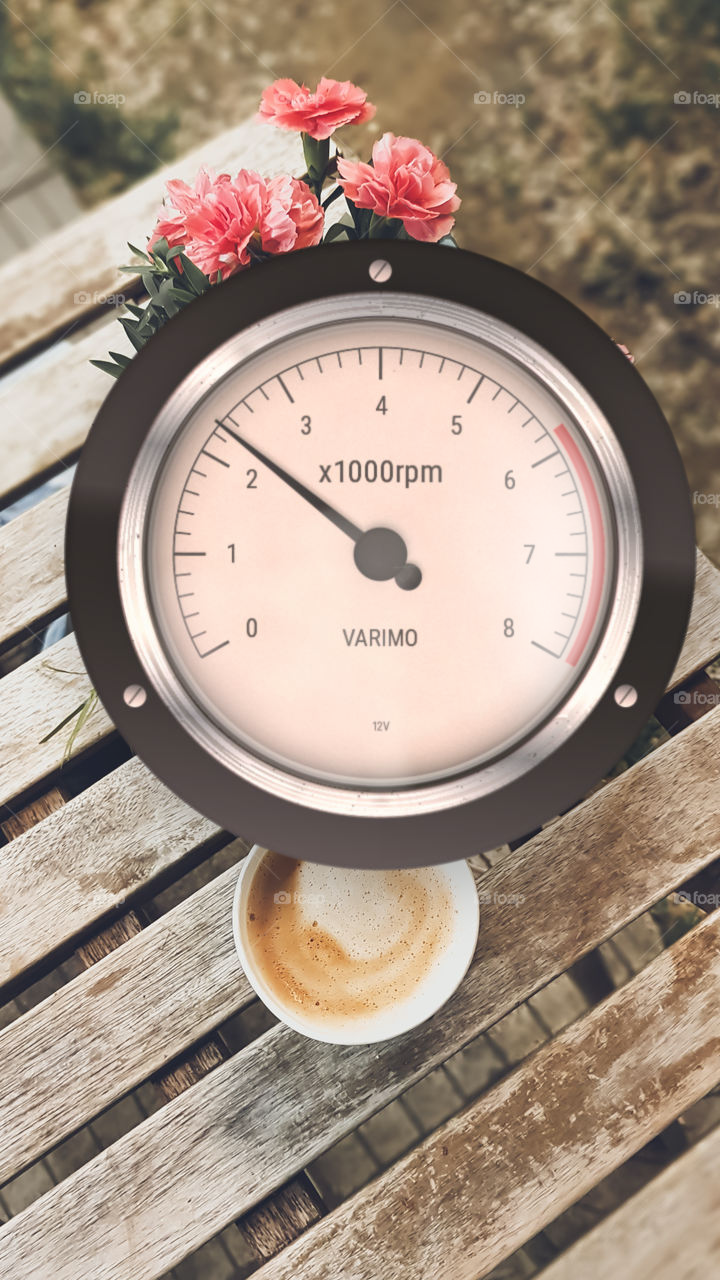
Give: 2300,rpm
